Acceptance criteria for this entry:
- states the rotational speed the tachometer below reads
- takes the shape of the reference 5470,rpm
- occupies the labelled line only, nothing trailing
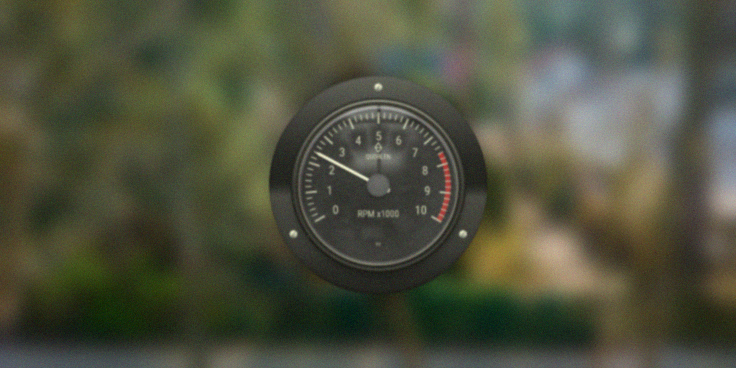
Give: 2400,rpm
